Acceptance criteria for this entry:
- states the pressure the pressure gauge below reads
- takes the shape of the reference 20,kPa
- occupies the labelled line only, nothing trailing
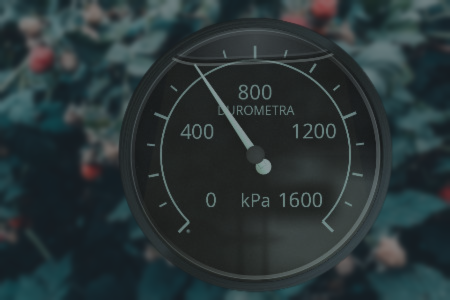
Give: 600,kPa
